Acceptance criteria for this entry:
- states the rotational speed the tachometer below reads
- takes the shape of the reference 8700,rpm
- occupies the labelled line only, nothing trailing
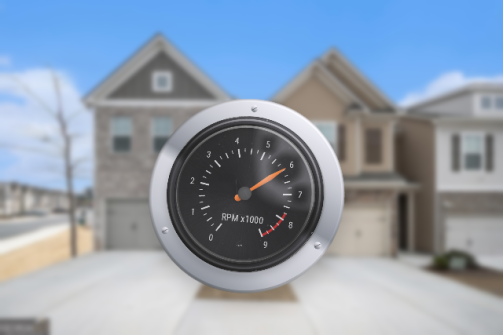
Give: 6000,rpm
